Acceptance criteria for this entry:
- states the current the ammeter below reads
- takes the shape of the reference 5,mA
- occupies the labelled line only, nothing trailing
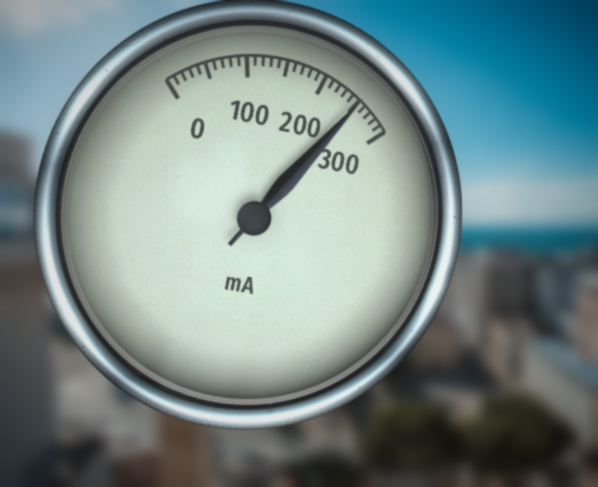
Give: 250,mA
